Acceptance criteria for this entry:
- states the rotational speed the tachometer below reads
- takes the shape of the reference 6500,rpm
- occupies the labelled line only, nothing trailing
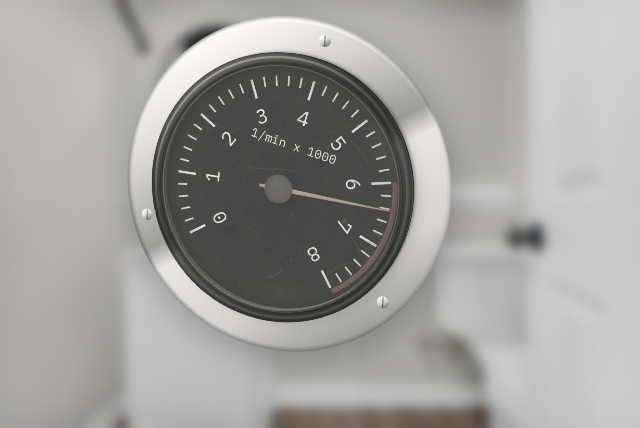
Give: 6400,rpm
